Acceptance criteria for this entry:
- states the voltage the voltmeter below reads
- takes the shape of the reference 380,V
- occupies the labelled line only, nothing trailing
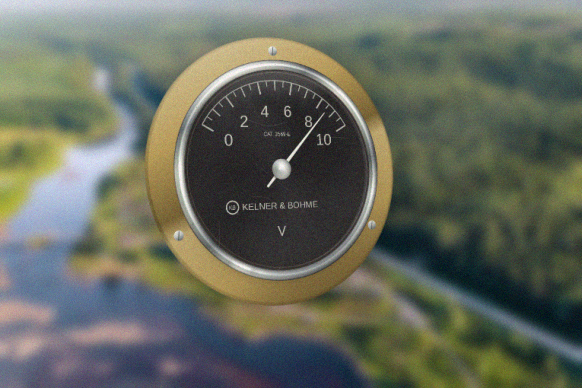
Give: 8.5,V
